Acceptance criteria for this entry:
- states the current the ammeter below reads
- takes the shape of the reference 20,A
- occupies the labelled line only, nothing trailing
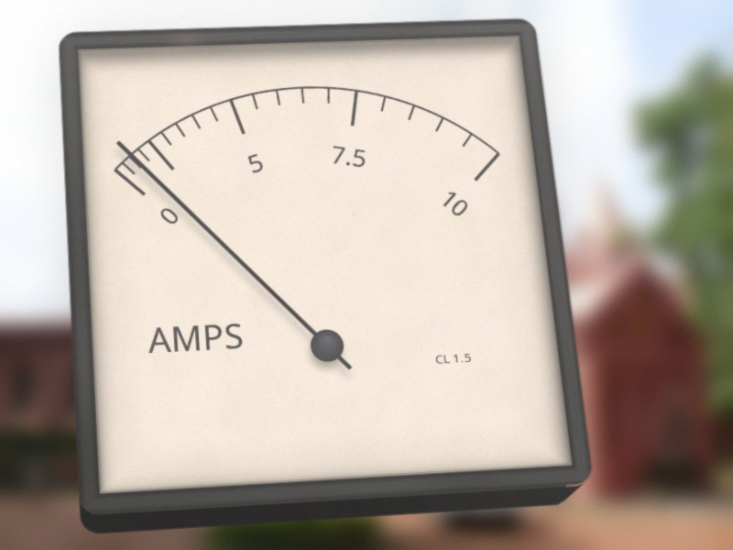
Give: 1.5,A
